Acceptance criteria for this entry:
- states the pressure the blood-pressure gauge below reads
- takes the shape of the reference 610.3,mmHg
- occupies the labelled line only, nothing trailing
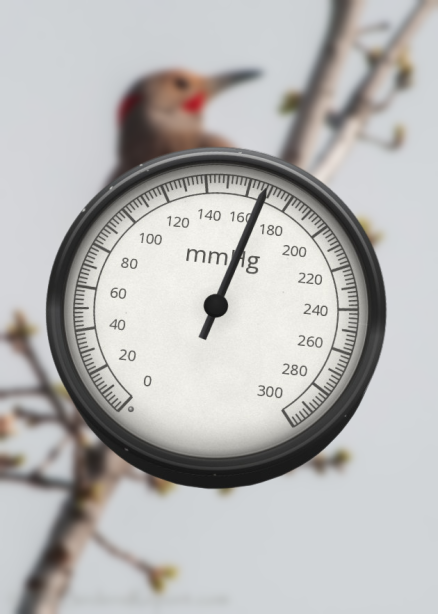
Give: 168,mmHg
